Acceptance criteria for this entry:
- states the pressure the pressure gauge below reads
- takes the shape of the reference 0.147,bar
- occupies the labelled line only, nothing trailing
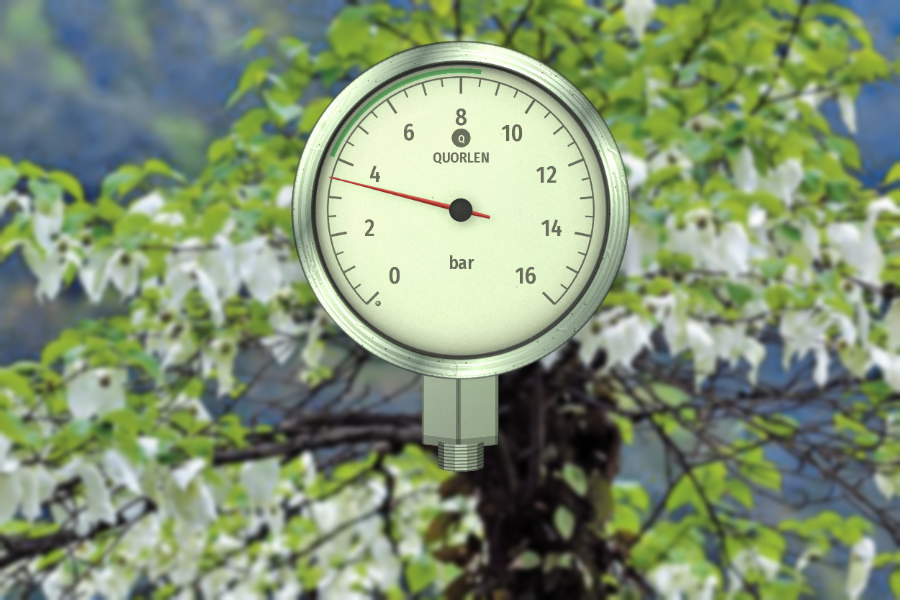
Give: 3.5,bar
